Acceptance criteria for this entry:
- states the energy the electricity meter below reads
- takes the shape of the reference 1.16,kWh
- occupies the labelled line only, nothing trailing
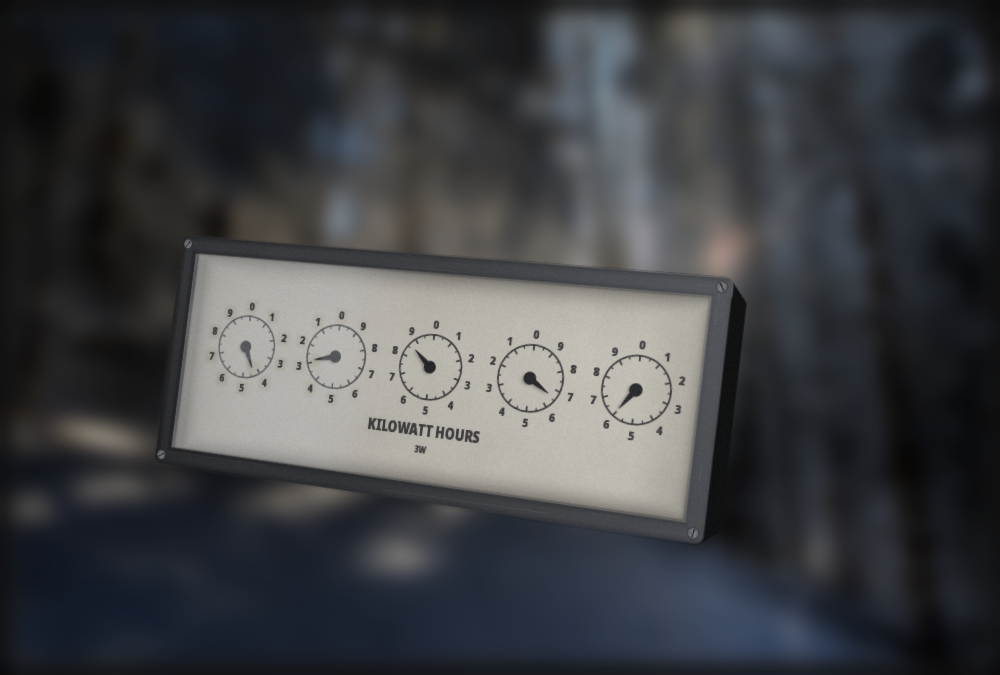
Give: 42866,kWh
